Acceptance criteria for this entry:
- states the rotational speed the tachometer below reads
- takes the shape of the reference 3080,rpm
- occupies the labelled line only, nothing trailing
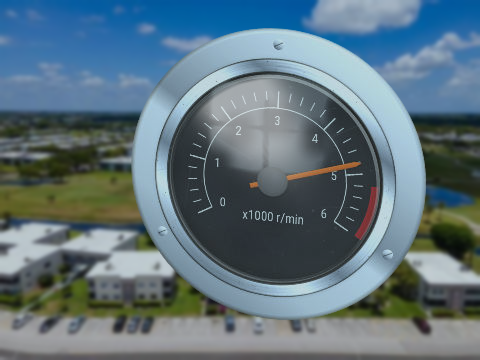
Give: 4800,rpm
